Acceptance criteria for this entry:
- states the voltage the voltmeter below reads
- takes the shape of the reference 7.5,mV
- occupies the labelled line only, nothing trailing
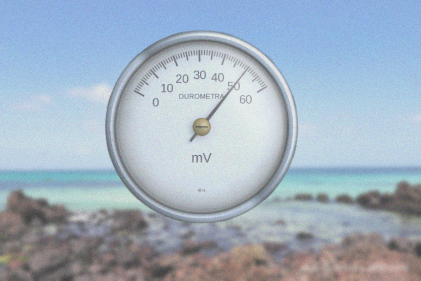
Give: 50,mV
